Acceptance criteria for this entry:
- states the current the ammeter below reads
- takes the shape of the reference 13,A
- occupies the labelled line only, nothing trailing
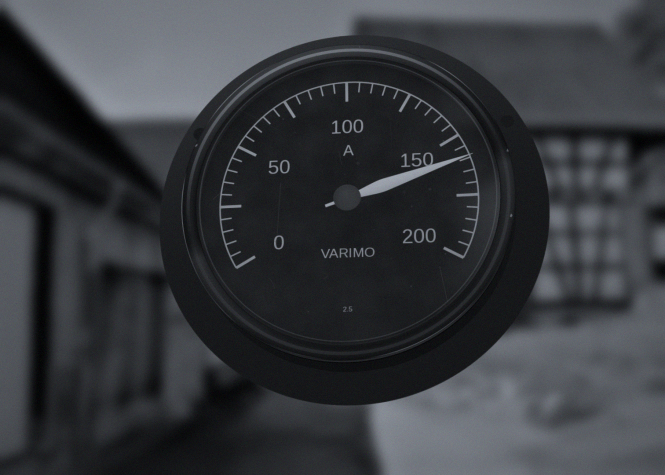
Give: 160,A
